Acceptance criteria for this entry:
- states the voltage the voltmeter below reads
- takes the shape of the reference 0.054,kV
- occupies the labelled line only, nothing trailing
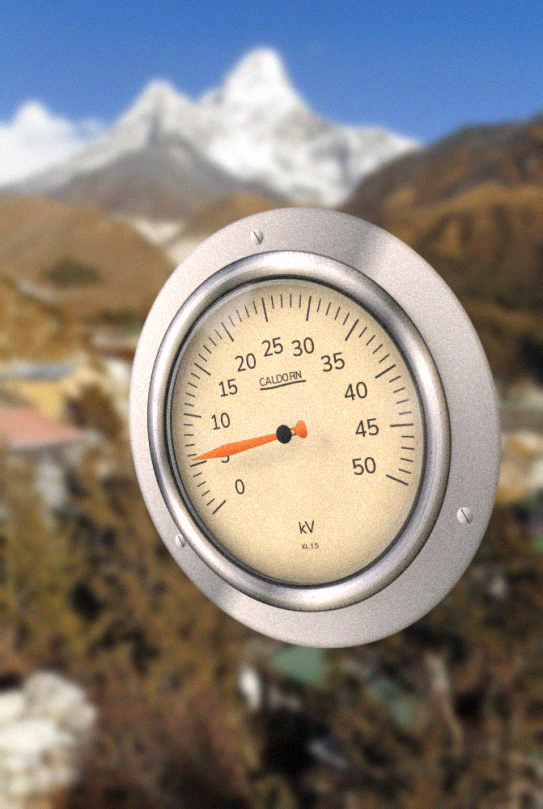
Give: 5.5,kV
